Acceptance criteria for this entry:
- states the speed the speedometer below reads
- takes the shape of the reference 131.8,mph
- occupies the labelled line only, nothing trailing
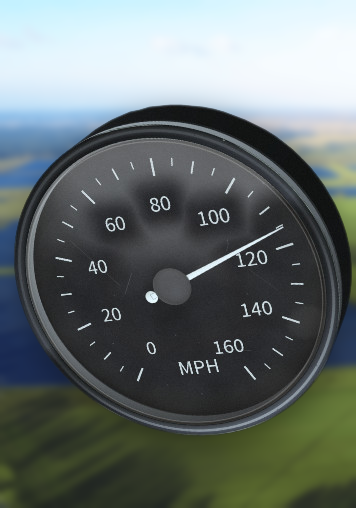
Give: 115,mph
